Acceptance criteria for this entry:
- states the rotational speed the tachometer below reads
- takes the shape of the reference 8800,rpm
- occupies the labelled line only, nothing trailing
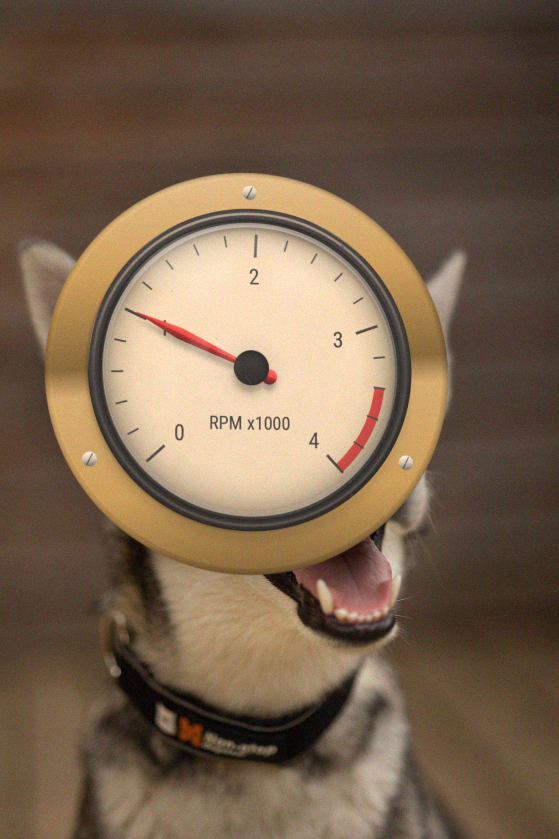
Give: 1000,rpm
